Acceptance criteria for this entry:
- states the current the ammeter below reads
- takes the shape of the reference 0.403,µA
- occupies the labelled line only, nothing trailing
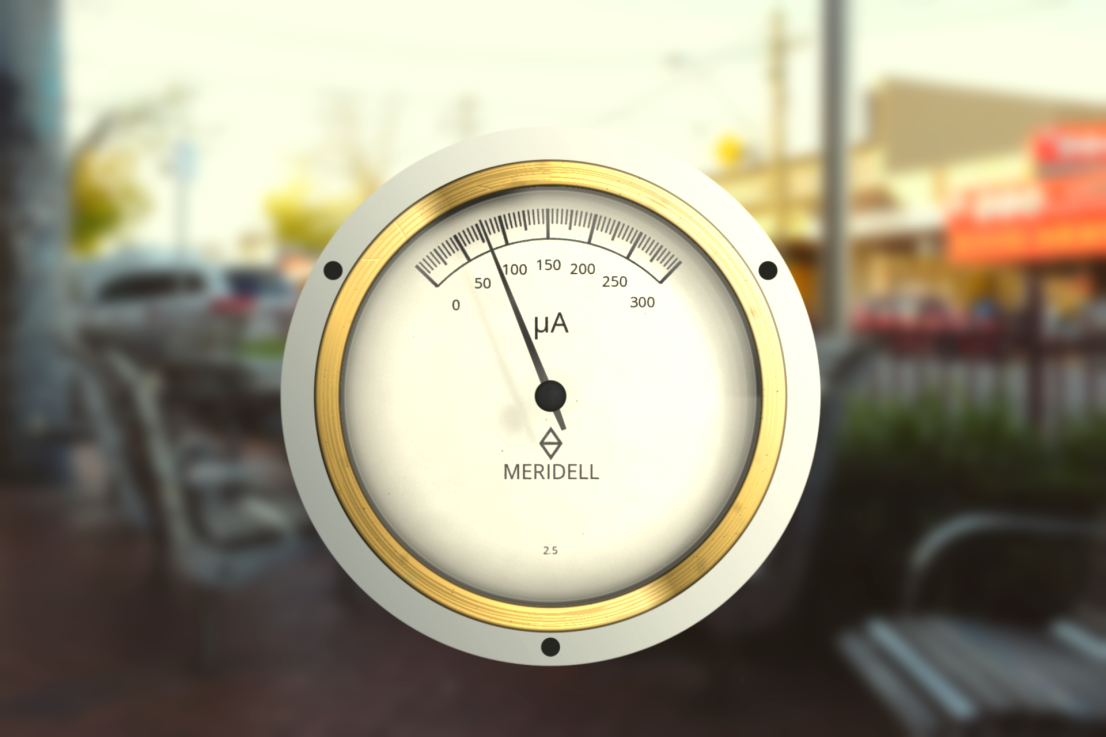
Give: 80,µA
